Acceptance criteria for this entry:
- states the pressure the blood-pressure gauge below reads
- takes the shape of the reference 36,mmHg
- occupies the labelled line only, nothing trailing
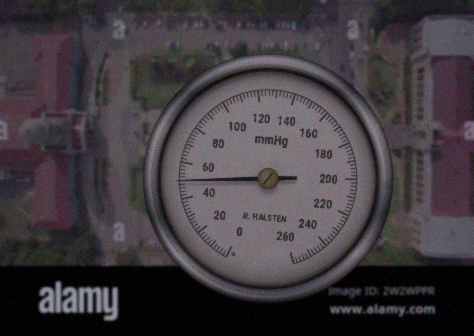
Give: 50,mmHg
